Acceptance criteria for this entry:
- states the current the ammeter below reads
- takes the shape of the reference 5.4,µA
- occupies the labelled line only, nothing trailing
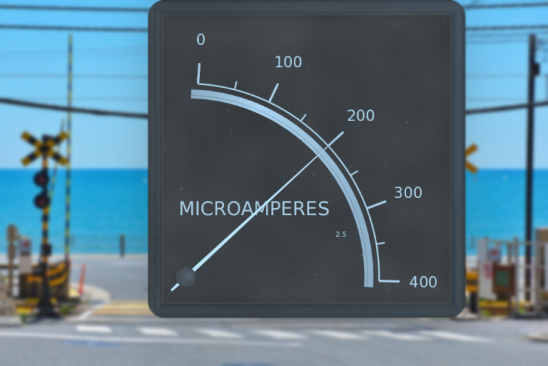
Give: 200,µA
